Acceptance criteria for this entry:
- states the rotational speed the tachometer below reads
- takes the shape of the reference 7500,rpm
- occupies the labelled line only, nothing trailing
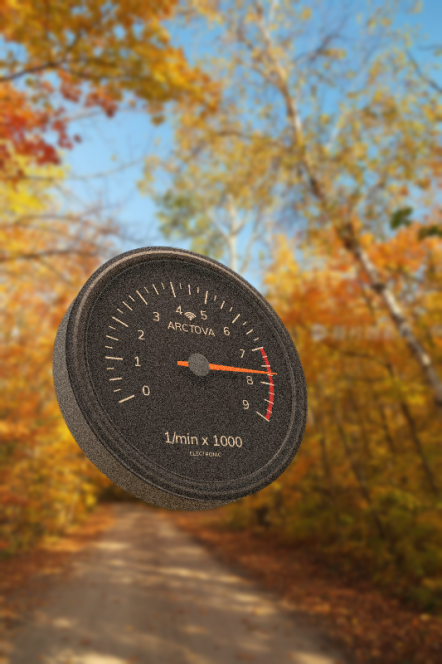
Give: 7750,rpm
